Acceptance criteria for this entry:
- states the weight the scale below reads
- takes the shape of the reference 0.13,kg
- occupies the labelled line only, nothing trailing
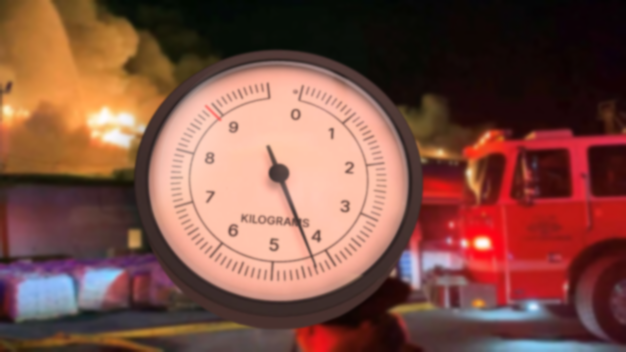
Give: 4.3,kg
